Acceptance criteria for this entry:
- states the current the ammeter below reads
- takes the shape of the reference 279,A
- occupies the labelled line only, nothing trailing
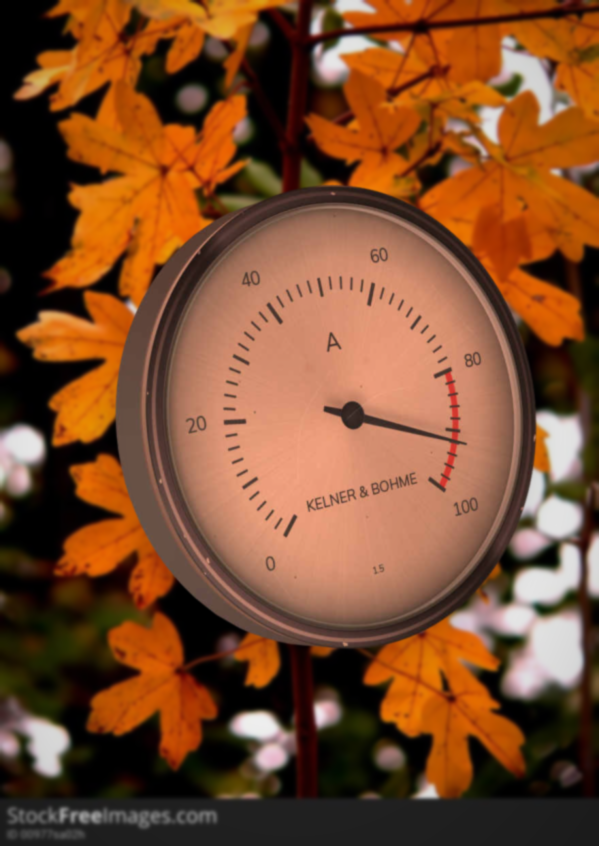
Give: 92,A
